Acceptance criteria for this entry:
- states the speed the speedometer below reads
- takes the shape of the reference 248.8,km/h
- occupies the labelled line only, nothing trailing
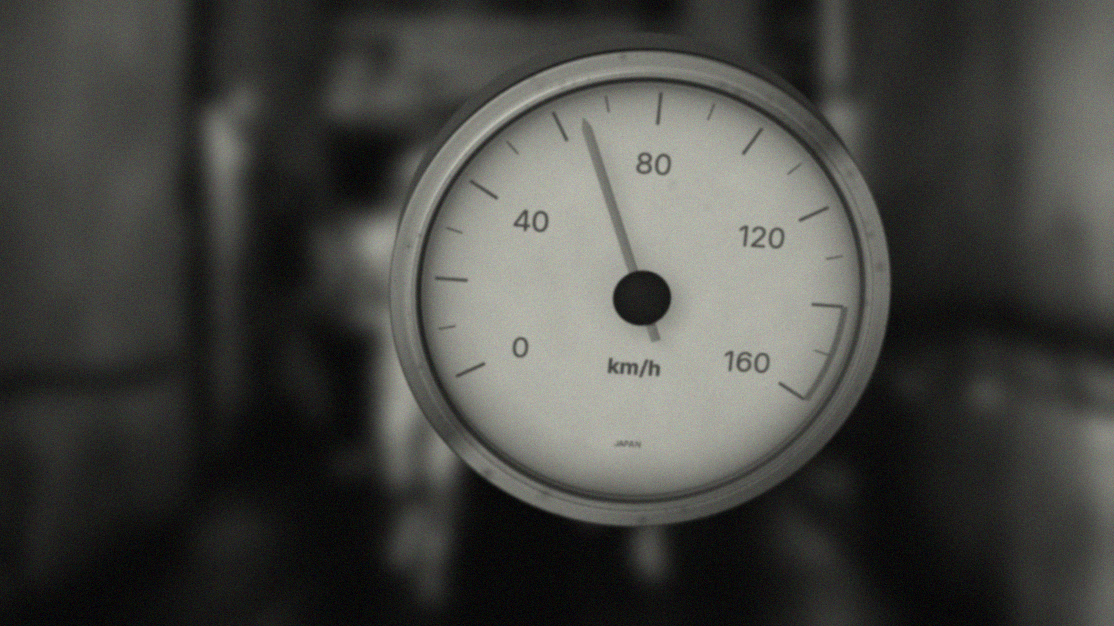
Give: 65,km/h
